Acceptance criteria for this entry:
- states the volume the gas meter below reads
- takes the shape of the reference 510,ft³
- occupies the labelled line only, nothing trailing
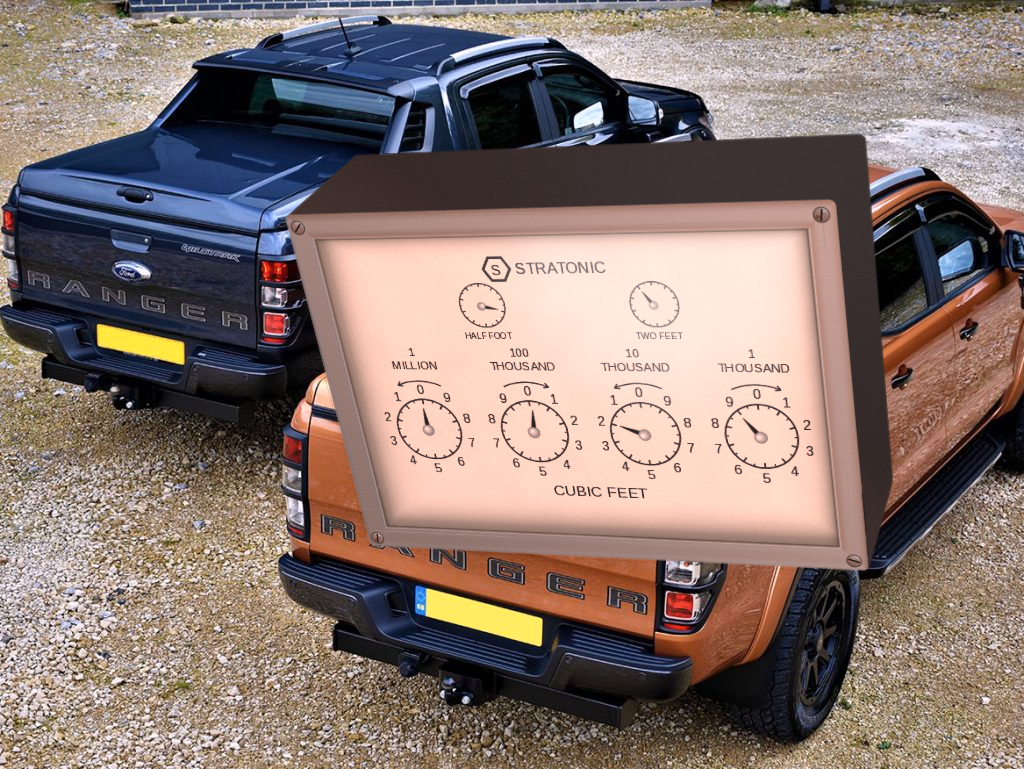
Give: 1900,ft³
